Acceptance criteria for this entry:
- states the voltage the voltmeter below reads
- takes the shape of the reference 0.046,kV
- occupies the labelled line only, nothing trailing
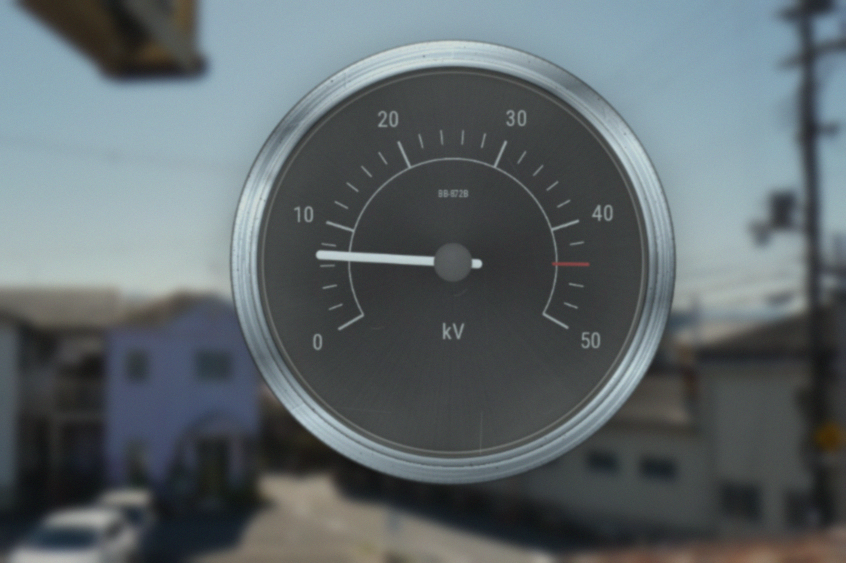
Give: 7,kV
